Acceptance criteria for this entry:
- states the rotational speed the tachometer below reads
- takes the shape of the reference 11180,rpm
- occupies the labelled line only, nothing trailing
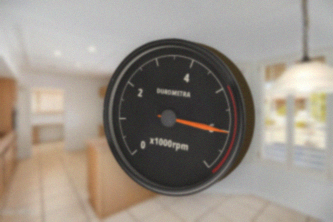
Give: 6000,rpm
